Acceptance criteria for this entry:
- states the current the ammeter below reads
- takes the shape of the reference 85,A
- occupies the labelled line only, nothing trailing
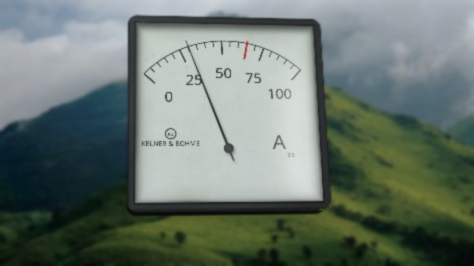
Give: 30,A
